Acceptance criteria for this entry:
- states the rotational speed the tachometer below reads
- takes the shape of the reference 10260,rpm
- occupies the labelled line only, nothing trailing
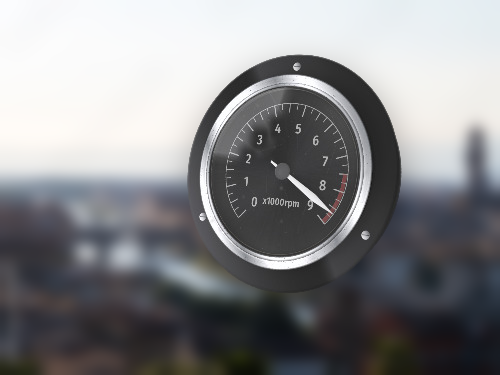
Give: 8625,rpm
